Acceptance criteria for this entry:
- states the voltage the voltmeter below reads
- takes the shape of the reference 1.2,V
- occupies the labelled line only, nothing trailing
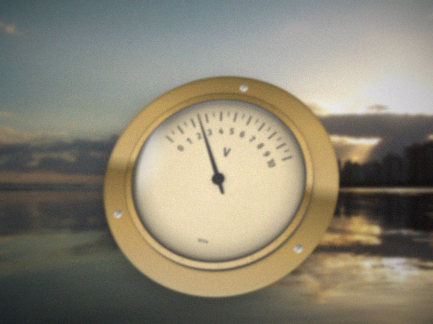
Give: 2.5,V
